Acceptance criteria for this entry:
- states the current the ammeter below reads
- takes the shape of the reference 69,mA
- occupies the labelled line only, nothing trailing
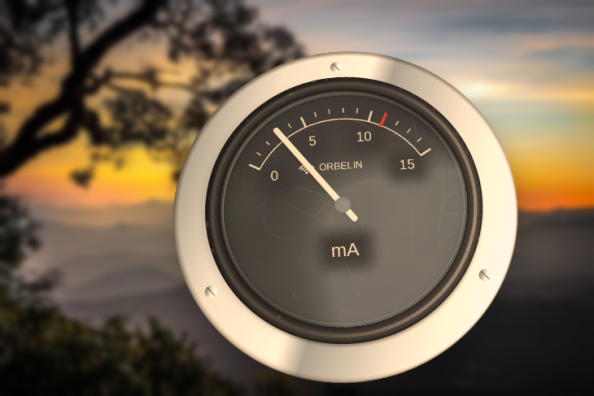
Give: 3,mA
